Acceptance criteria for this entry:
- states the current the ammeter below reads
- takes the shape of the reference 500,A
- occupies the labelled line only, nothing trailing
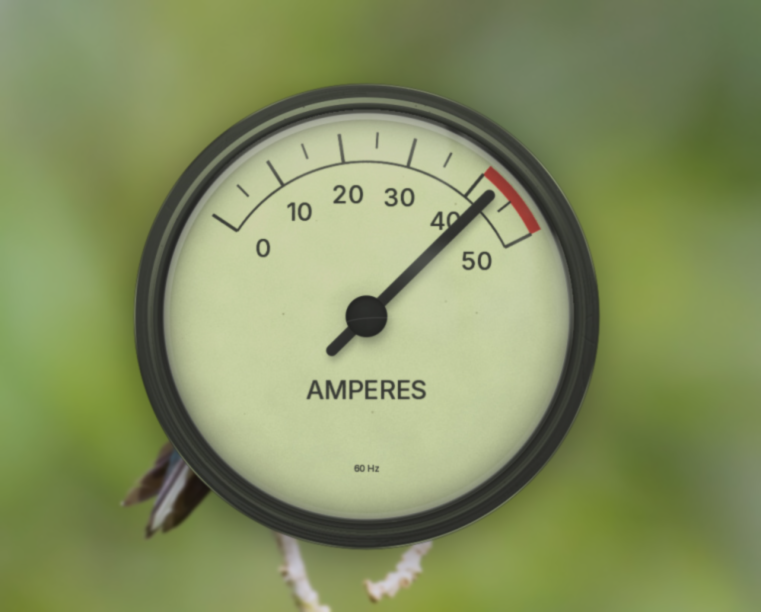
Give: 42.5,A
